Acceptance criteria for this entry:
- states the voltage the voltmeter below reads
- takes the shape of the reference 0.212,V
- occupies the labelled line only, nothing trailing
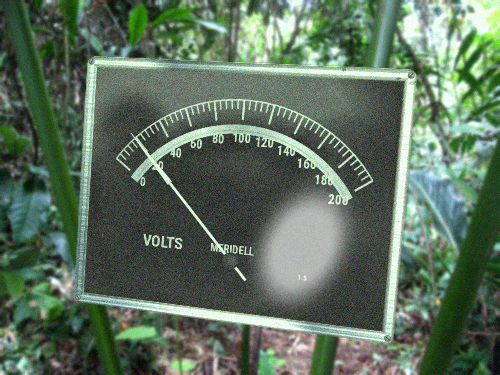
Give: 20,V
